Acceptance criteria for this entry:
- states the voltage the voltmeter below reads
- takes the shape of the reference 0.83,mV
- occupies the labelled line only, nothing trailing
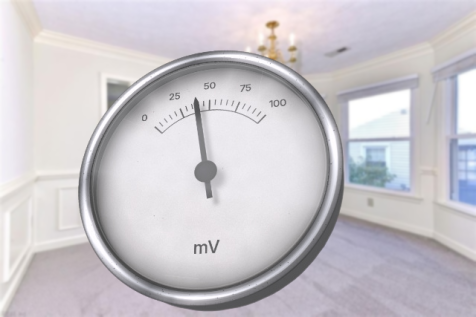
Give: 40,mV
